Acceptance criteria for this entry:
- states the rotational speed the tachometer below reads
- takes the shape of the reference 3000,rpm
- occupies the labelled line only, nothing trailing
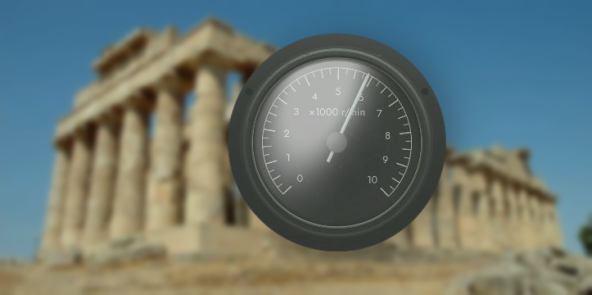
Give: 5875,rpm
